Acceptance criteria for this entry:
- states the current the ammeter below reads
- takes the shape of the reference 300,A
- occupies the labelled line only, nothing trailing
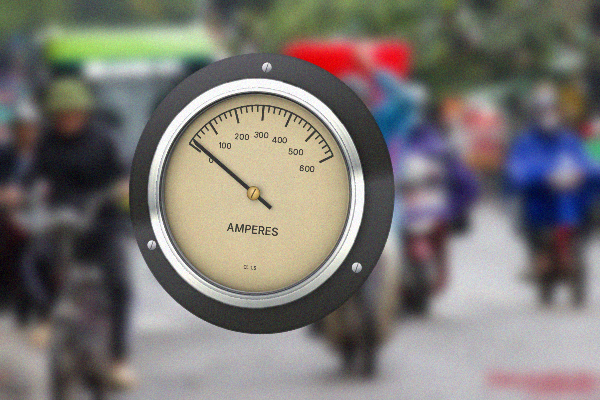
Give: 20,A
